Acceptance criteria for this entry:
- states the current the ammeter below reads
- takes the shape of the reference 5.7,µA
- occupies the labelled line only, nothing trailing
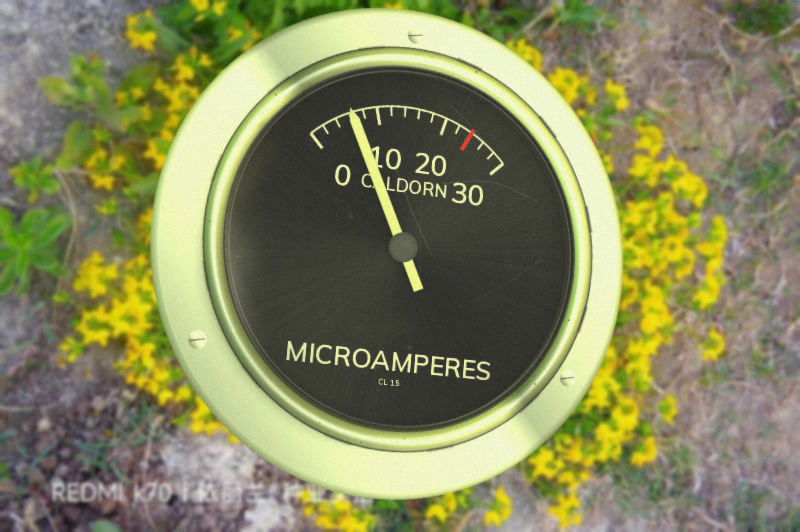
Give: 6,µA
